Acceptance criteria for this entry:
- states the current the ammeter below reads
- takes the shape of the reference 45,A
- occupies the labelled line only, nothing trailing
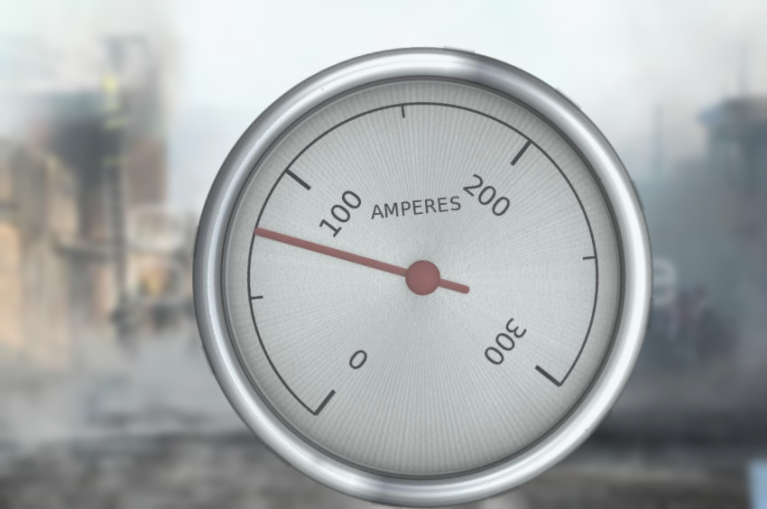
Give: 75,A
